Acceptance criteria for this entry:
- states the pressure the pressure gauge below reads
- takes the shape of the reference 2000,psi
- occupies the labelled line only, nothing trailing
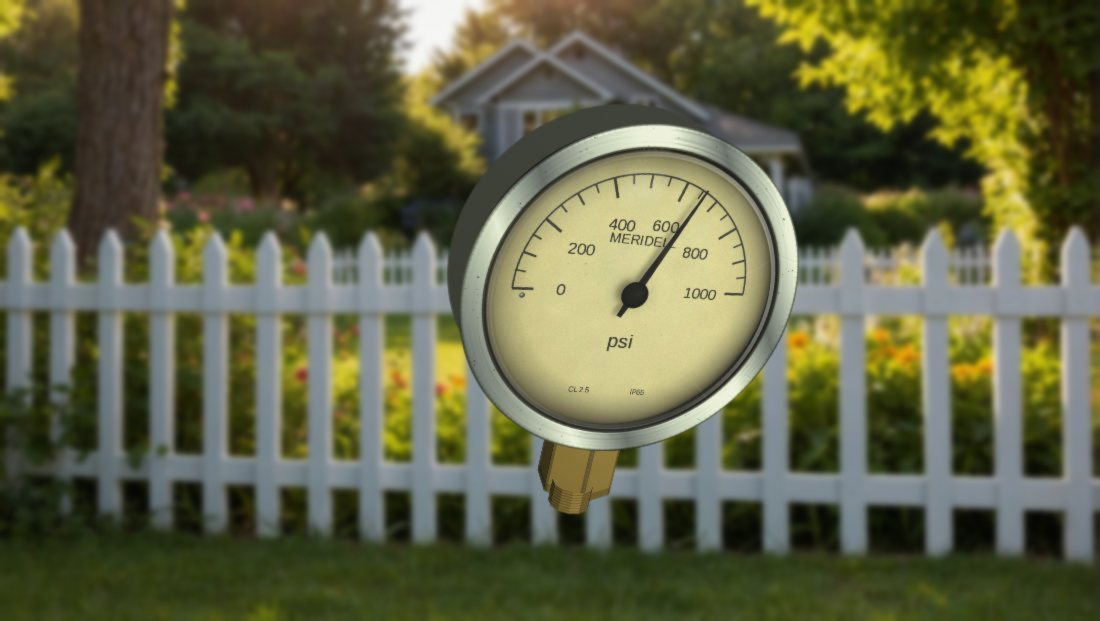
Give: 650,psi
